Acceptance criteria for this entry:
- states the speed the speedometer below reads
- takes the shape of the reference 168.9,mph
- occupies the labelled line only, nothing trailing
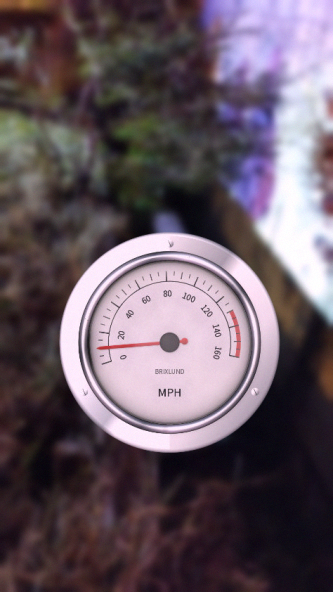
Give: 10,mph
